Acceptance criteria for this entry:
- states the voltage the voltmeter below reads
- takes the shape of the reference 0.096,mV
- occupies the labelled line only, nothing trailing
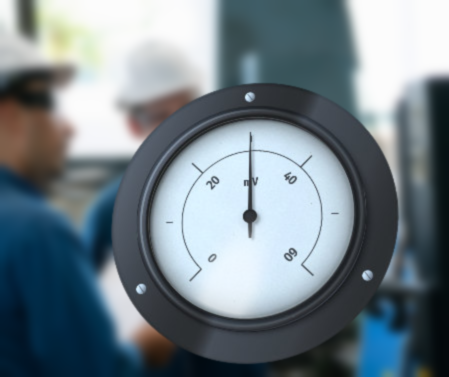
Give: 30,mV
